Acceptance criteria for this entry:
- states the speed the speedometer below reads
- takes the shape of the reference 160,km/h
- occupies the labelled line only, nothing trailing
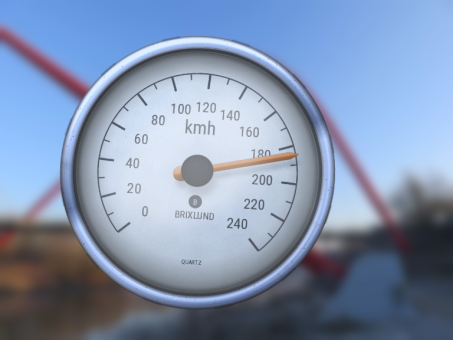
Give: 185,km/h
